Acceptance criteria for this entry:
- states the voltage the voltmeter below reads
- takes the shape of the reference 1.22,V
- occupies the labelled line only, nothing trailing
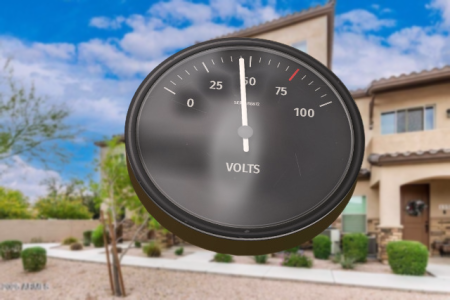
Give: 45,V
